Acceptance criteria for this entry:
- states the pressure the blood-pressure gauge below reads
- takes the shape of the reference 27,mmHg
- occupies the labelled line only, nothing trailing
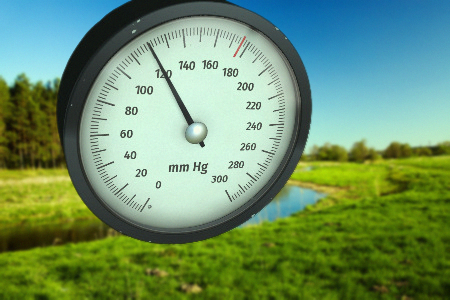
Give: 120,mmHg
